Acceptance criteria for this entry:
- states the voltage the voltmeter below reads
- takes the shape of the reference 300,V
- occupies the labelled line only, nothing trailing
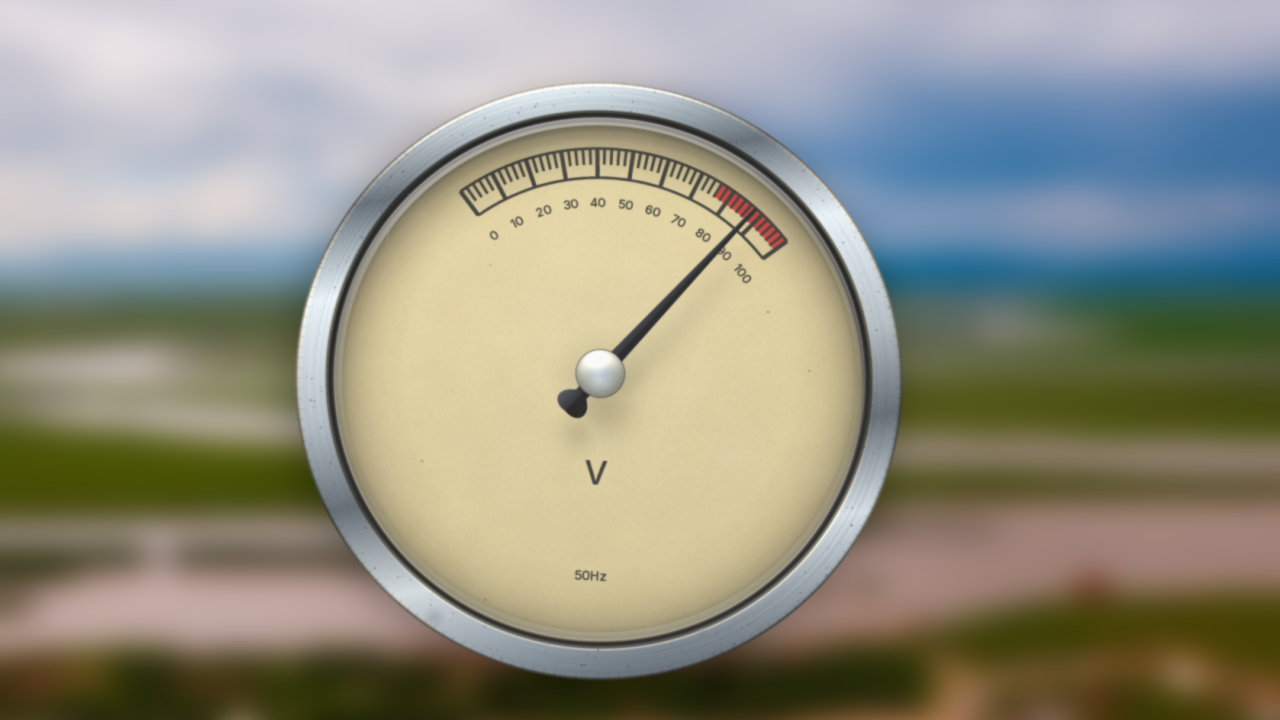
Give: 88,V
